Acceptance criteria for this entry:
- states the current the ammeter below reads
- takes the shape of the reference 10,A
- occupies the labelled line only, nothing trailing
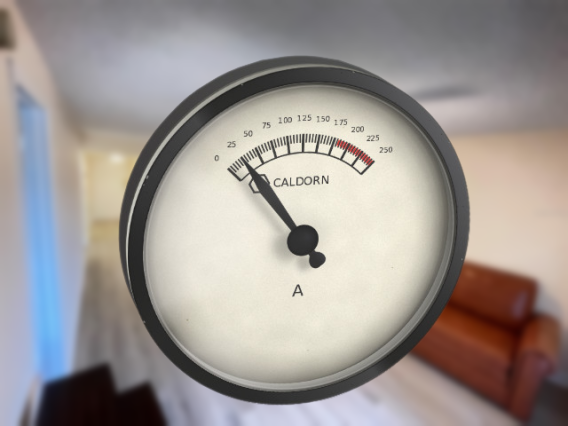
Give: 25,A
